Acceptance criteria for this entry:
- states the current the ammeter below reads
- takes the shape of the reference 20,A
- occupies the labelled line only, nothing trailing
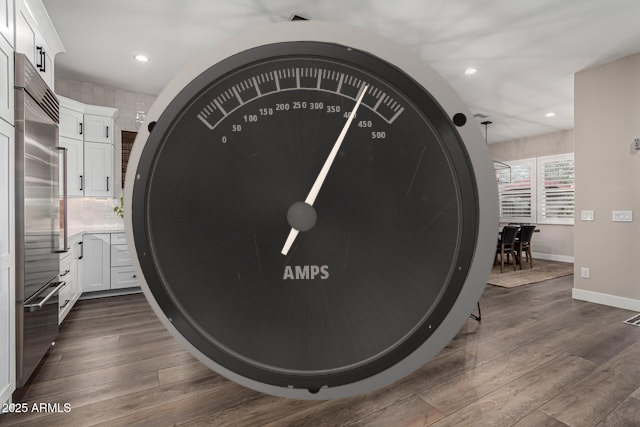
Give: 410,A
